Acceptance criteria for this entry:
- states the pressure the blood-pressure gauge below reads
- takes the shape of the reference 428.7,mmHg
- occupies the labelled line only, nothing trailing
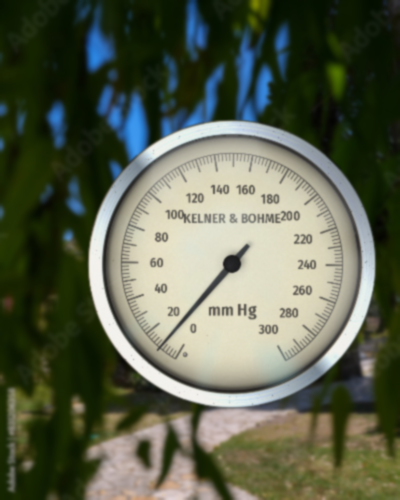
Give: 10,mmHg
